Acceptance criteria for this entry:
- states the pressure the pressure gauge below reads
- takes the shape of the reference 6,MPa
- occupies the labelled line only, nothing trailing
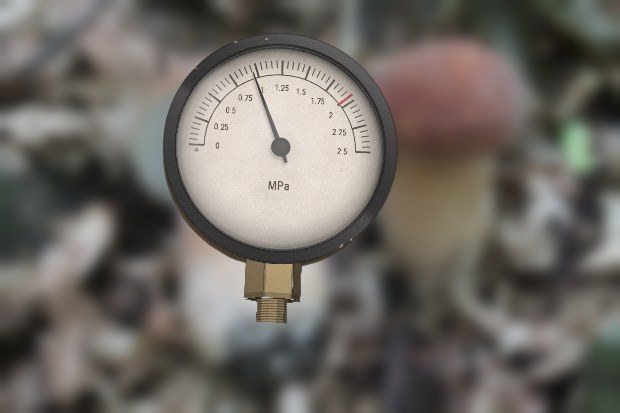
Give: 0.95,MPa
